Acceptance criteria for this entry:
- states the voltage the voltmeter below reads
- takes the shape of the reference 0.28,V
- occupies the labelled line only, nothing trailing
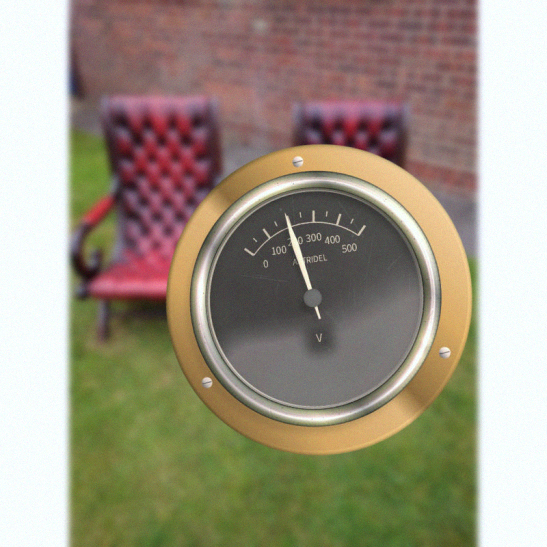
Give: 200,V
